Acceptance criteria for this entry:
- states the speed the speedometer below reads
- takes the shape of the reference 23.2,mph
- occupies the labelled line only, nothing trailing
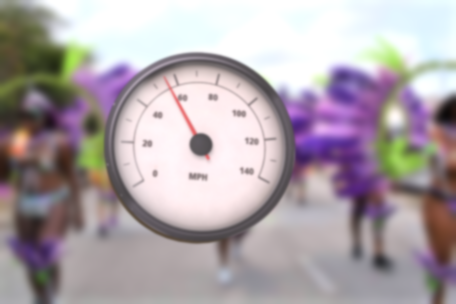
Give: 55,mph
